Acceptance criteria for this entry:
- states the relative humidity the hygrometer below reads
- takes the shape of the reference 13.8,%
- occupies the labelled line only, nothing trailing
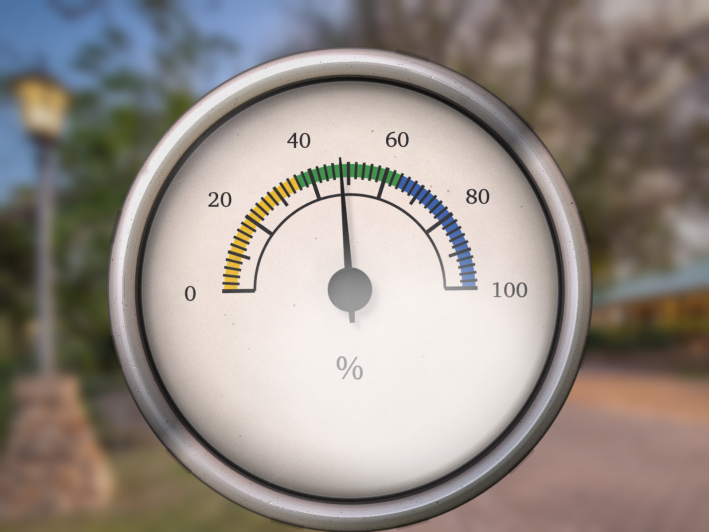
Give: 48,%
